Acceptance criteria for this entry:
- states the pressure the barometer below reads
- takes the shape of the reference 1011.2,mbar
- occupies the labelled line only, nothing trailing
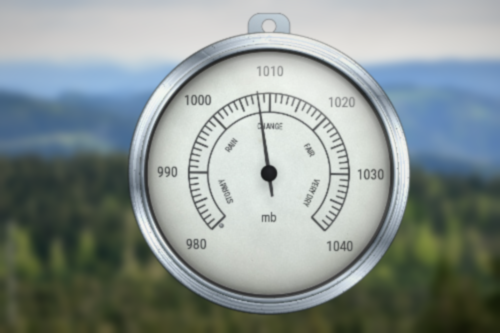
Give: 1008,mbar
